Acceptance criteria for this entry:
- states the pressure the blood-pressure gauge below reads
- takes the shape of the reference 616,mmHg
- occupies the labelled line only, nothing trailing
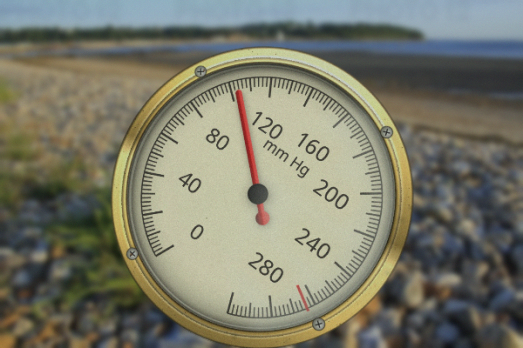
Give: 104,mmHg
